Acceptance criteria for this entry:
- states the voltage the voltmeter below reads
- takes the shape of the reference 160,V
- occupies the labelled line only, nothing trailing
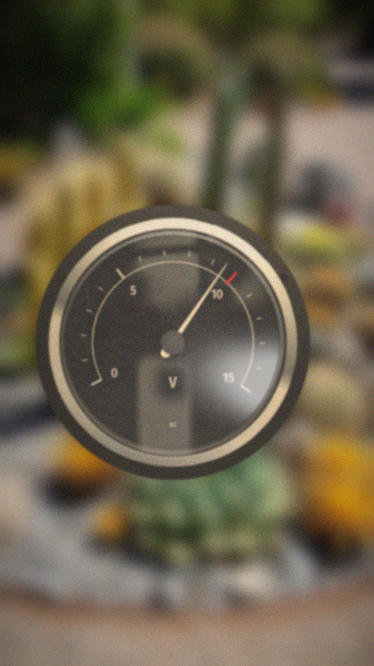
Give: 9.5,V
